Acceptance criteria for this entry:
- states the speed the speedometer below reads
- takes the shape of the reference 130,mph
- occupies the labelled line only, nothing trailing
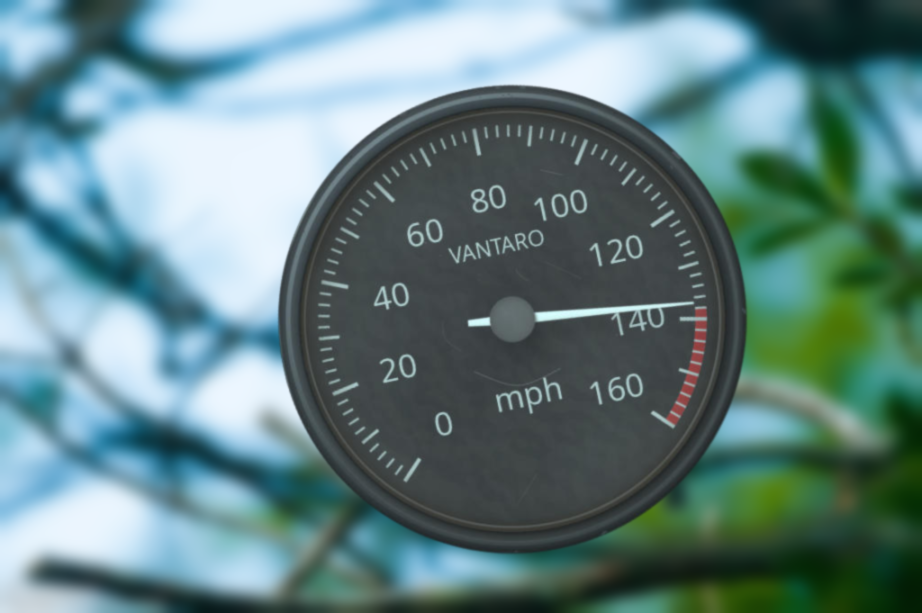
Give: 137,mph
